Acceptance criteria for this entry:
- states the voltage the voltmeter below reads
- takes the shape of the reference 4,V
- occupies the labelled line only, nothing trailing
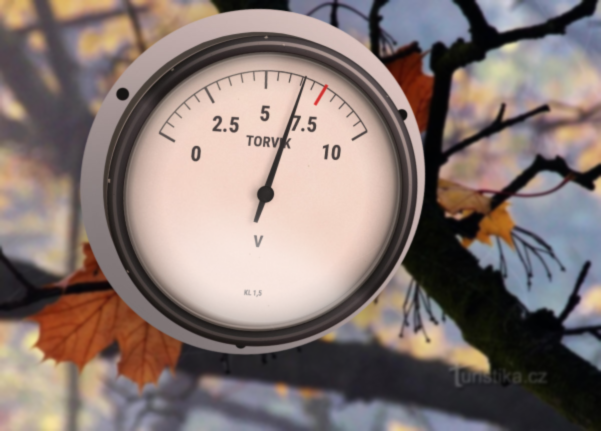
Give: 6.5,V
